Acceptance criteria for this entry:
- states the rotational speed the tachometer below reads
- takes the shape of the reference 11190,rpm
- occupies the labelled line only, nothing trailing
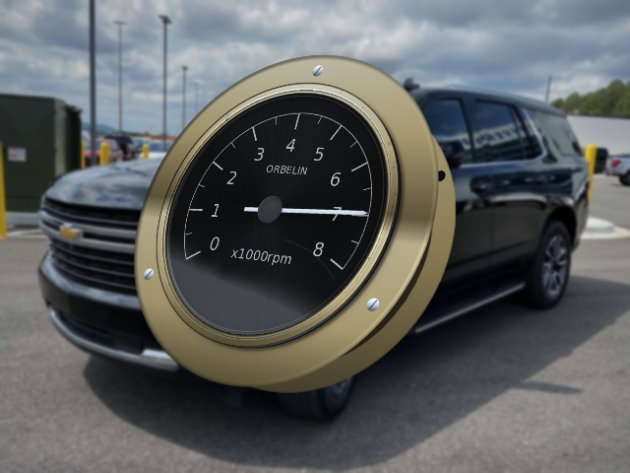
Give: 7000,rpm
